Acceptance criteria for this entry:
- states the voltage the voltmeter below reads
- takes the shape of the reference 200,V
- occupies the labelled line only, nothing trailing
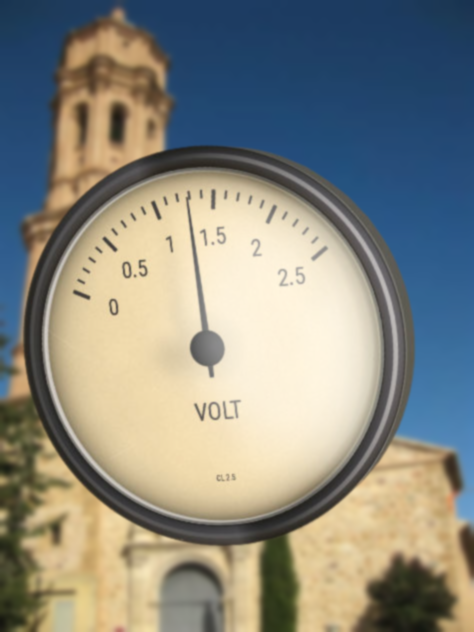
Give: 1.3,V
